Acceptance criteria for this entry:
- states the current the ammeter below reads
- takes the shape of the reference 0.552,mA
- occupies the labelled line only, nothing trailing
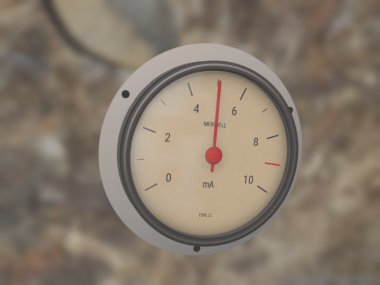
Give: 5,mA
